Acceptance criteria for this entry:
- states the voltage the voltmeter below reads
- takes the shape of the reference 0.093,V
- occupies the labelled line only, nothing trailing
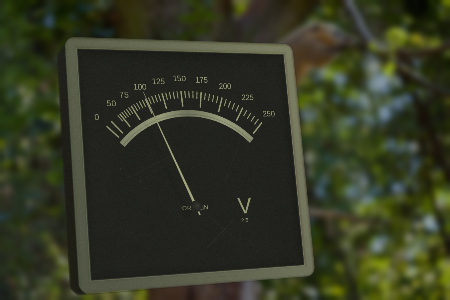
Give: 100,V
